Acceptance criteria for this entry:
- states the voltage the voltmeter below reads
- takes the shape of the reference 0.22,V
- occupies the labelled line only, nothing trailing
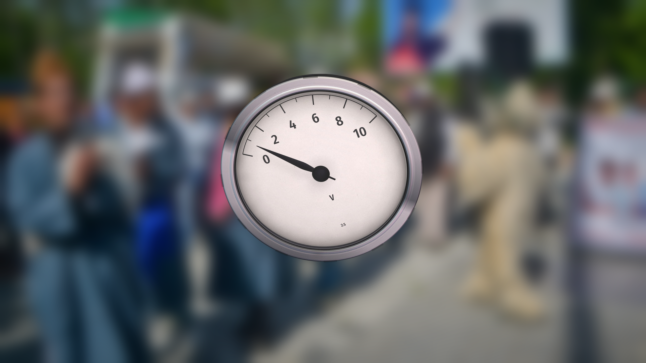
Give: 1,V
